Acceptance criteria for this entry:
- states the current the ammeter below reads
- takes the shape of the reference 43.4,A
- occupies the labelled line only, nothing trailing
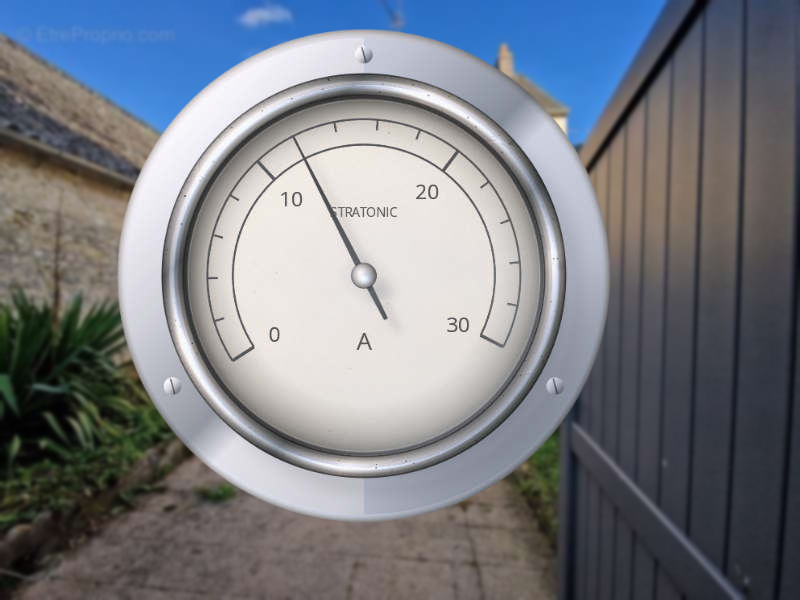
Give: 12,A
